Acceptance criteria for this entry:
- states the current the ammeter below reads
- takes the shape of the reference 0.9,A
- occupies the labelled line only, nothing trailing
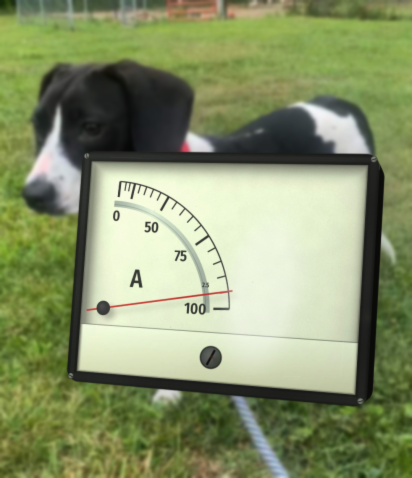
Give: 95,A
